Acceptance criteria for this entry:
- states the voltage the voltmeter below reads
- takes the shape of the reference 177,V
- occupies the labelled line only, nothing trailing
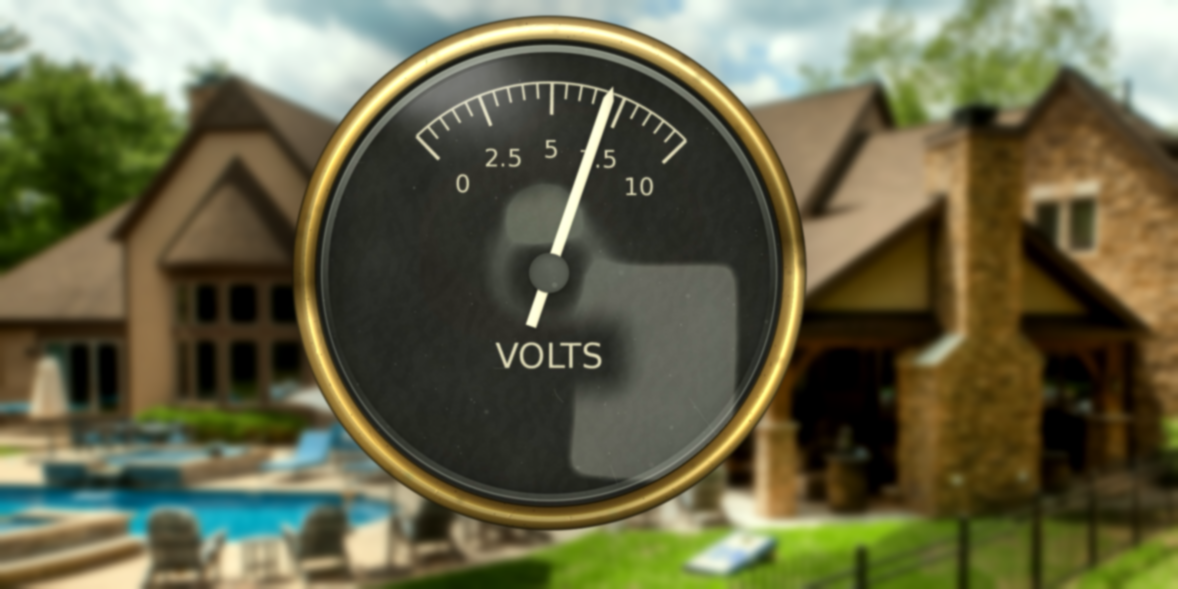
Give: 7,V
